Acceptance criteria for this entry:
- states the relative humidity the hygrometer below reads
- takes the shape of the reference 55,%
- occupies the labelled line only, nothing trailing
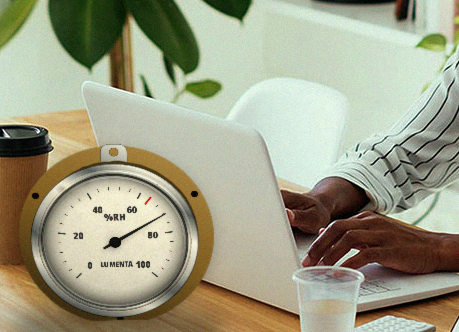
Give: 72,%
